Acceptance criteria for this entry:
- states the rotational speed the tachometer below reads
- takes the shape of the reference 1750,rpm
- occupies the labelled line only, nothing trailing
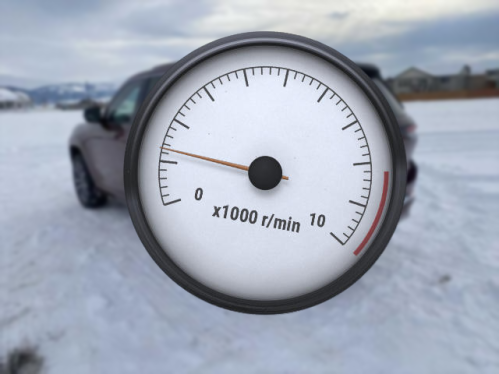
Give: 1300,rpm
